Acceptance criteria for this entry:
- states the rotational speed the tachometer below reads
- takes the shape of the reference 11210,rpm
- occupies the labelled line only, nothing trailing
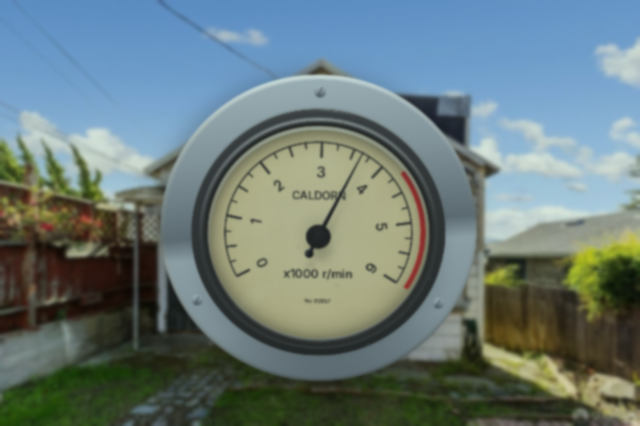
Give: 3625,rpm
